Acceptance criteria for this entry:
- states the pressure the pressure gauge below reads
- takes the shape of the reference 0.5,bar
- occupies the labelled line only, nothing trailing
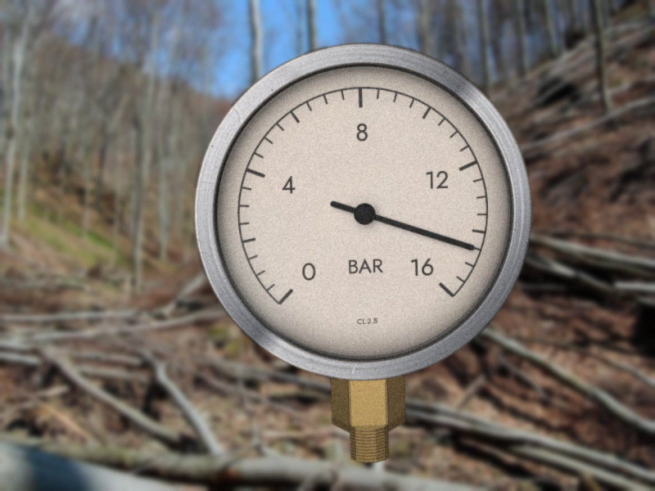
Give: 14.5,bar
